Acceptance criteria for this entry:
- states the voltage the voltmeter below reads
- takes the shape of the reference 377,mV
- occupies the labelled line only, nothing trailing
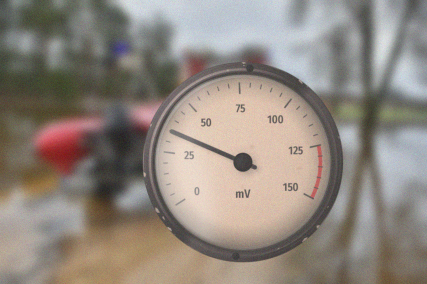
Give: 35,mV
